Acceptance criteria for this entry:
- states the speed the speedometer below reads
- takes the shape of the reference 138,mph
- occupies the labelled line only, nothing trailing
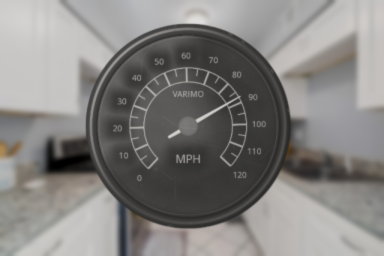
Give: 87.5,mph
